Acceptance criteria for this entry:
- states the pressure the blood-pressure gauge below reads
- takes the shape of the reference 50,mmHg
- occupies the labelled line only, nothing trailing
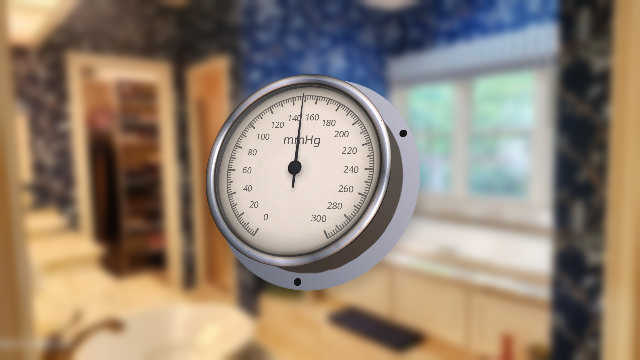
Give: 150,mmHg
